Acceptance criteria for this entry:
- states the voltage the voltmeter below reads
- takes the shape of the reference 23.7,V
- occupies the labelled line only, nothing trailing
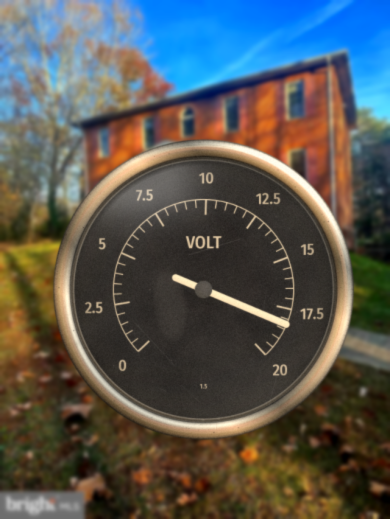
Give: 18.25,V
